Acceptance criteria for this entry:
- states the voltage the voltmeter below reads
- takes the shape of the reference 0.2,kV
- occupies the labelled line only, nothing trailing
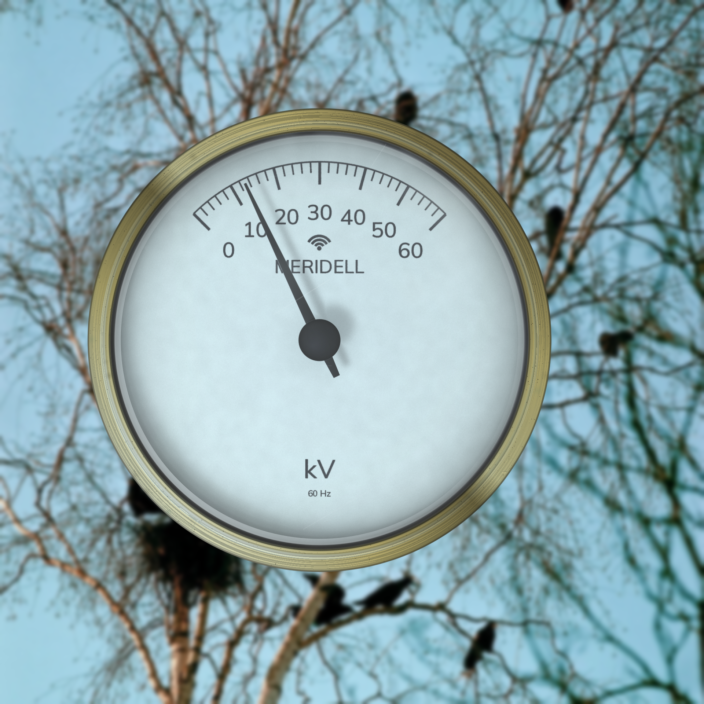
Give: 13,kV
